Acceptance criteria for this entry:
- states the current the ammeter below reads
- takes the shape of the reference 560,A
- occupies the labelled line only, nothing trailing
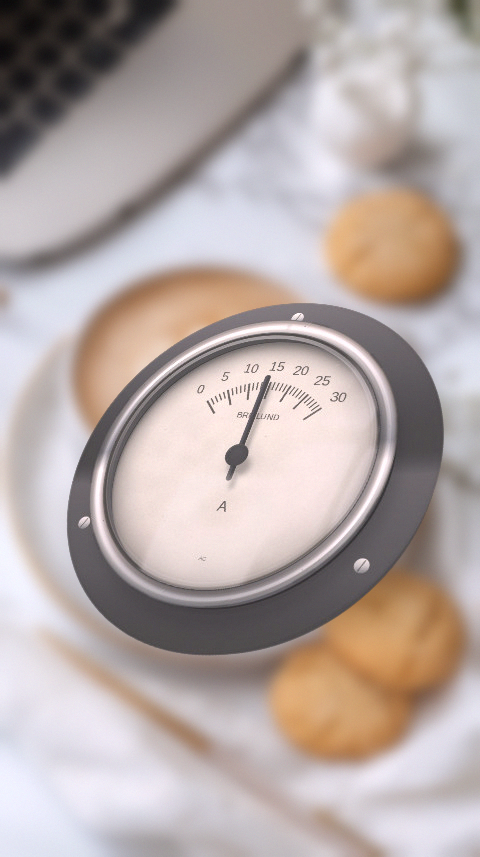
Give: 15,A
